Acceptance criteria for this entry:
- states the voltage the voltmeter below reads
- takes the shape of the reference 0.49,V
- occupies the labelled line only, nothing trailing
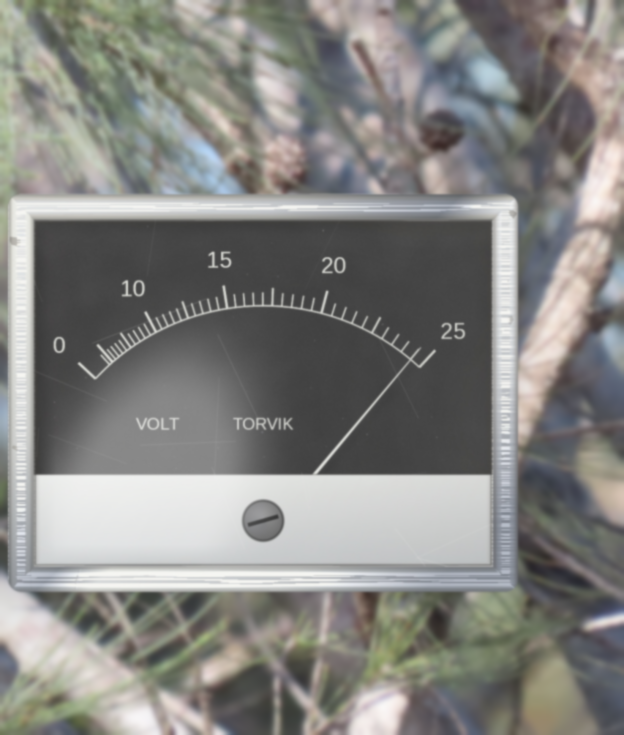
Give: 24.5,V
